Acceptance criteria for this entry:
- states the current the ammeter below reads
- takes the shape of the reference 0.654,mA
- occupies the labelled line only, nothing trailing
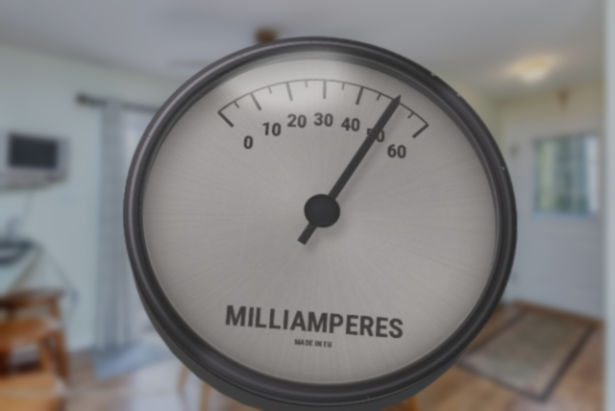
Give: 50,mA
